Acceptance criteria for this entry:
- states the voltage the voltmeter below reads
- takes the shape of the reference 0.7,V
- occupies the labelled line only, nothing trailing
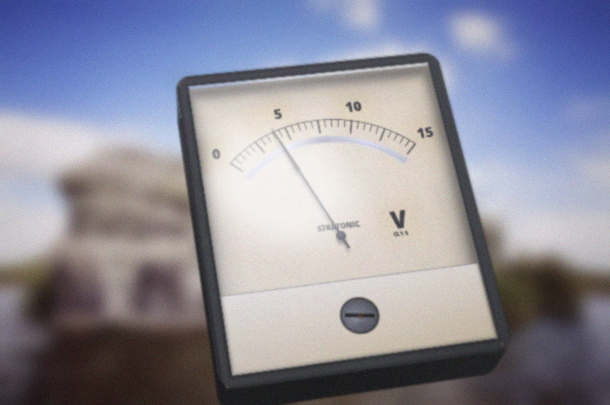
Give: 4,V
